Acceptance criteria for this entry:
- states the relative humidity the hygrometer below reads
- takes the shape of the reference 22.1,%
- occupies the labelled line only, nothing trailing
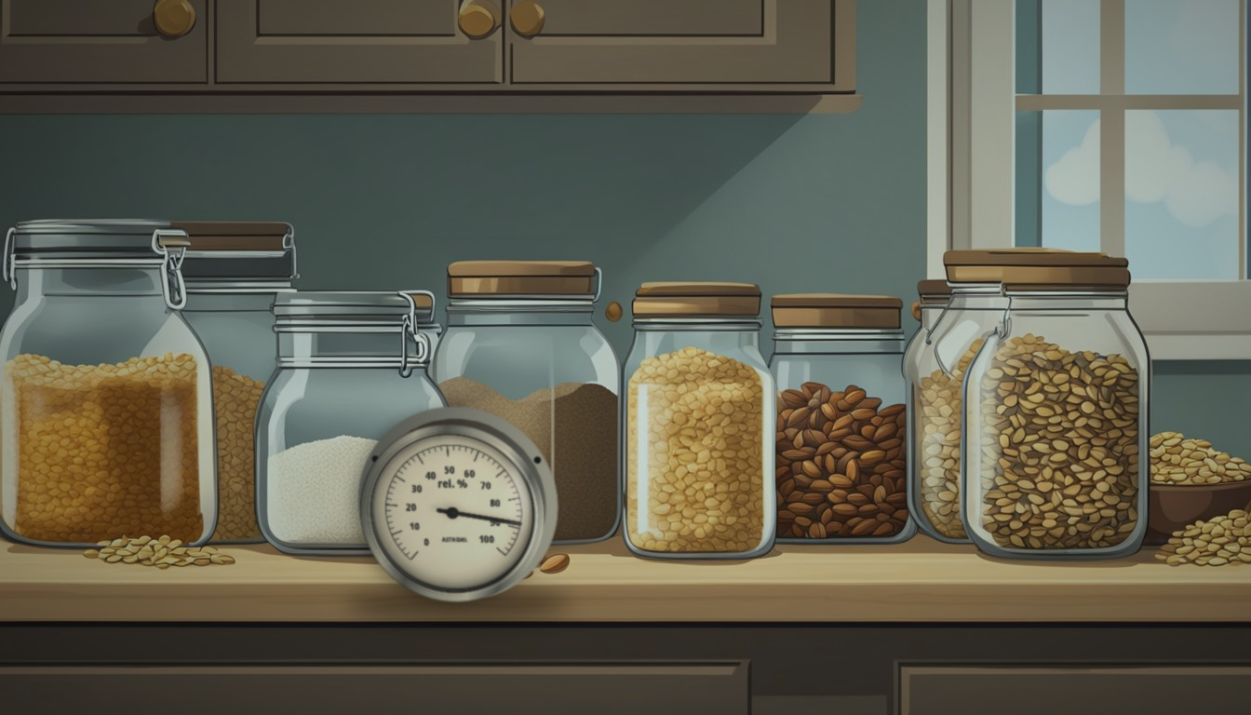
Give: 88,%
